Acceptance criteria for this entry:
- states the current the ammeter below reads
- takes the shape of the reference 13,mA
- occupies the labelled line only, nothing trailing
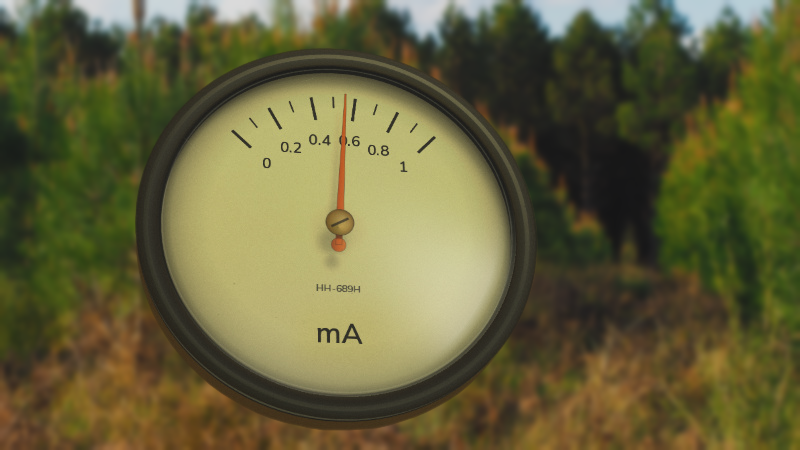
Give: 0.55,mA
